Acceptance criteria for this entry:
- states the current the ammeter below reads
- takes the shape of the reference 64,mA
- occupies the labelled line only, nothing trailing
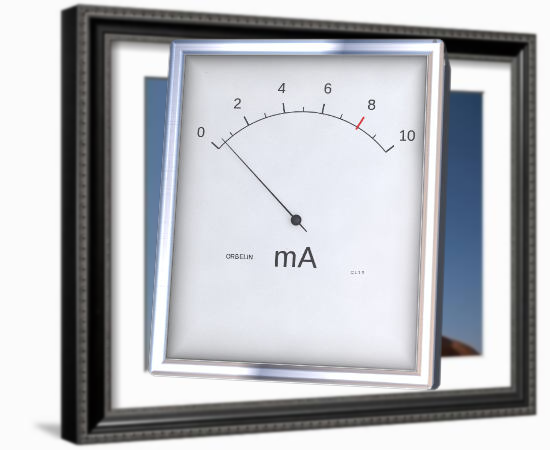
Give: 0.5,mA
